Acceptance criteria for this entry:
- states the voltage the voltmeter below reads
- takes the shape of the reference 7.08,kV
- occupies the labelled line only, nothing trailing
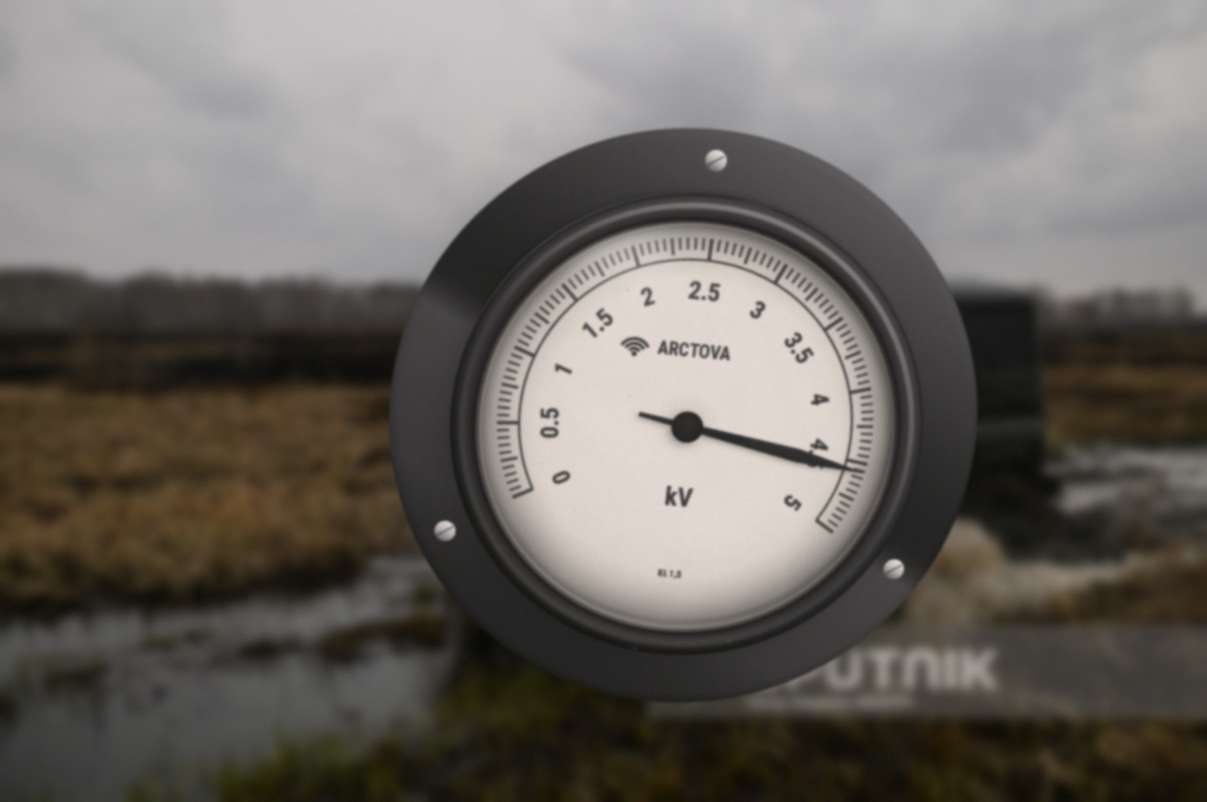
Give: 4.55,kV
